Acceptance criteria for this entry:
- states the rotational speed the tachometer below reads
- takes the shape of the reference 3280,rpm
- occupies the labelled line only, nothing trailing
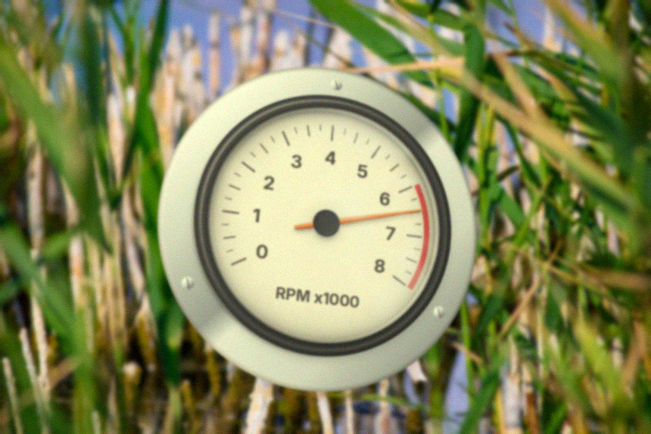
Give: 6500,rpm
